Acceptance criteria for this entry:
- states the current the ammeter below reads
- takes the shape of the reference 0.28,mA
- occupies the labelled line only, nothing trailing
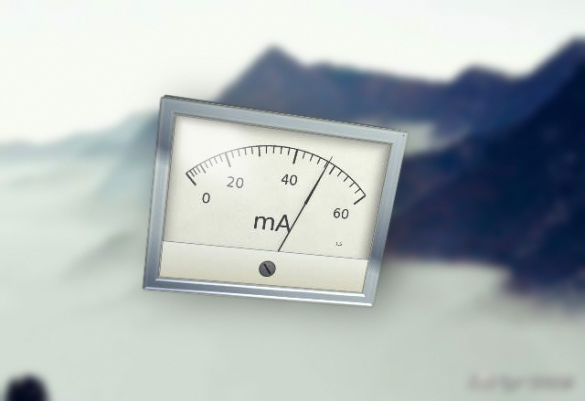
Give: 48,mA
